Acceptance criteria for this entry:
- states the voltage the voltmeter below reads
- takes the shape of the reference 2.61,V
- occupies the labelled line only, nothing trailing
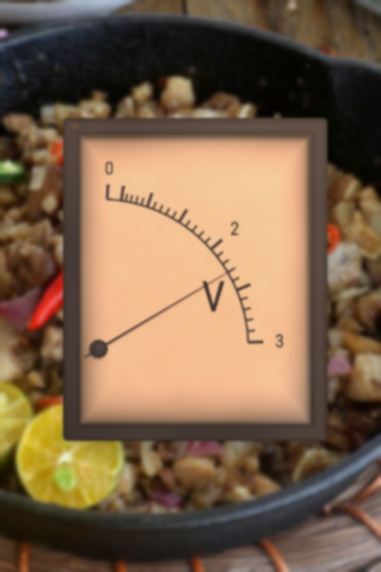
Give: 2.3,V
